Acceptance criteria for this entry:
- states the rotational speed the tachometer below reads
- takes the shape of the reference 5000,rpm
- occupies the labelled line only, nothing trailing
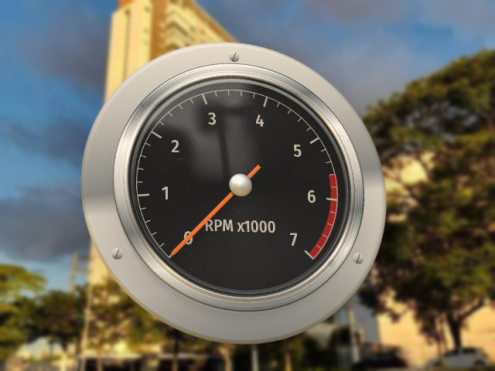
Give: 0,rpm
